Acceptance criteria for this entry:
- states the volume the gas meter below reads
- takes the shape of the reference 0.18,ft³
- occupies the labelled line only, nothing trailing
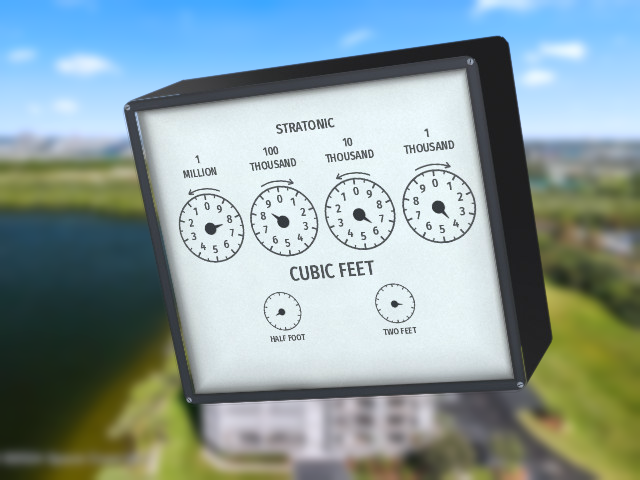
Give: 786400,ft³
